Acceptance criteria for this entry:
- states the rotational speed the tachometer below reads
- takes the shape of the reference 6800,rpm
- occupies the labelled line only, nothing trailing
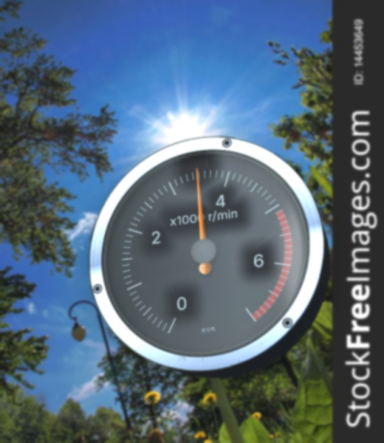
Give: 3500,rpm
